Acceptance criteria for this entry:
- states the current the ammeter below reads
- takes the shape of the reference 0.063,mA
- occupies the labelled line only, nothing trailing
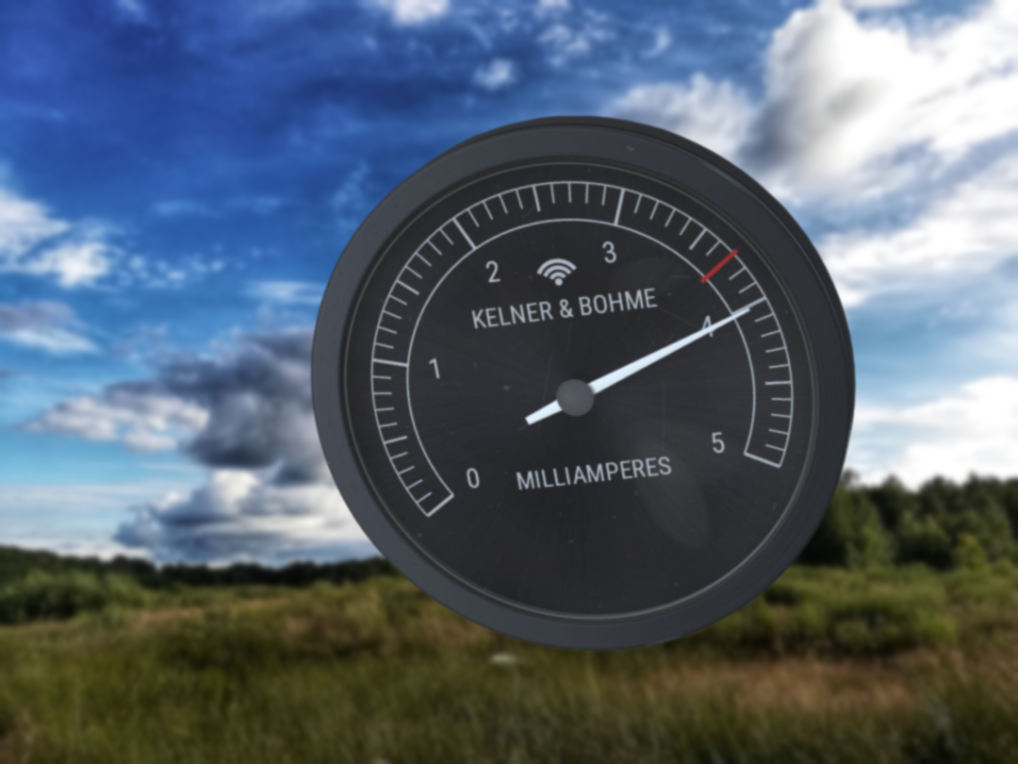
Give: 4,mA
